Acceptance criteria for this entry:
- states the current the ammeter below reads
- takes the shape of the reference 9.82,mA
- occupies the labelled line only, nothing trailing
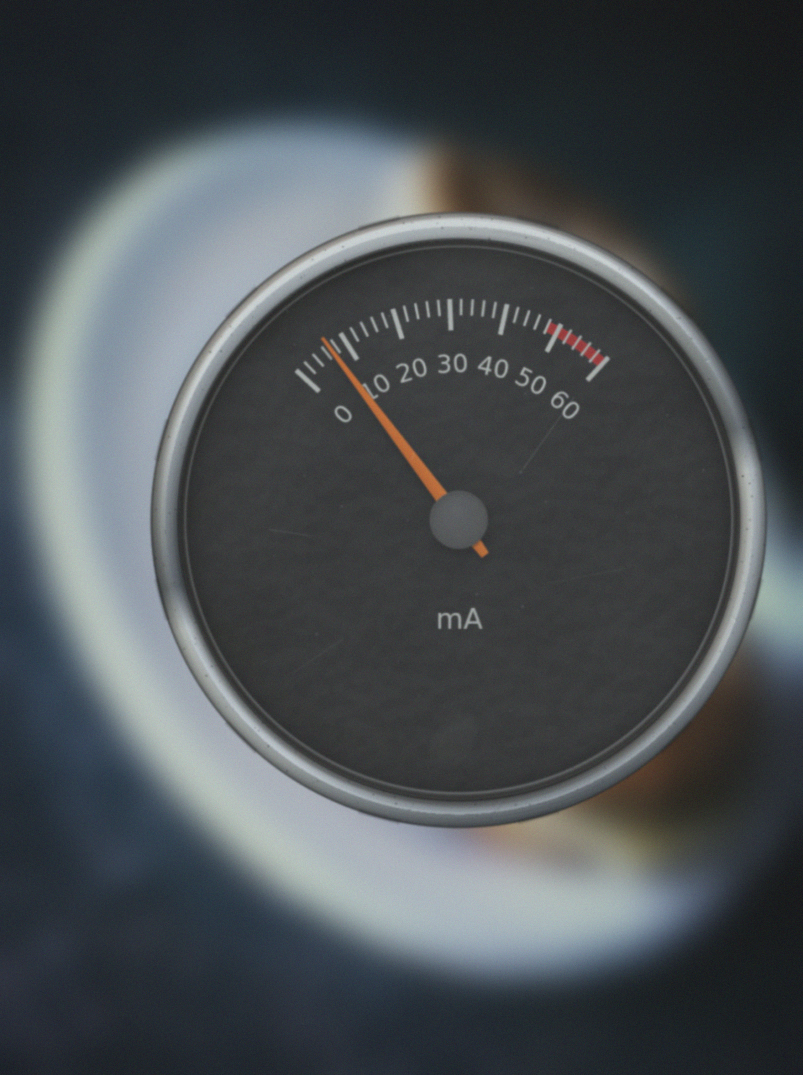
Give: 7,mA
